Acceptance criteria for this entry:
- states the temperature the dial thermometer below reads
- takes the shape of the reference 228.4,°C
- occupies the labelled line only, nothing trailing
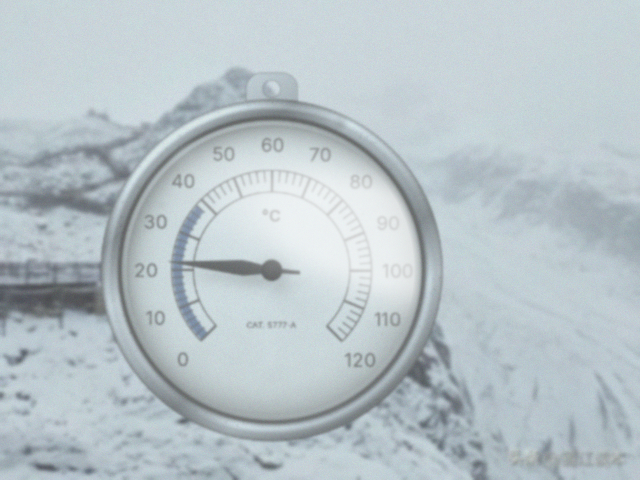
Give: 22,°C
